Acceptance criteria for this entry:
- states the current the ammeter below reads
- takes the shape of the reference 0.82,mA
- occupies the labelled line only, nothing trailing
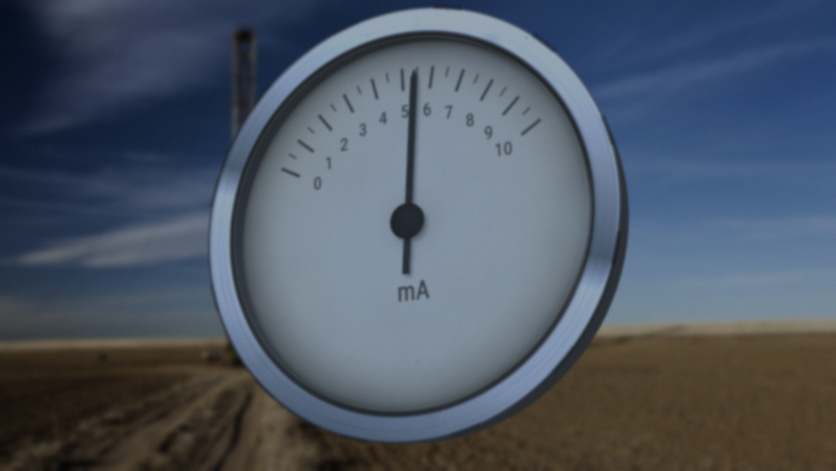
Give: 5.5,mA
